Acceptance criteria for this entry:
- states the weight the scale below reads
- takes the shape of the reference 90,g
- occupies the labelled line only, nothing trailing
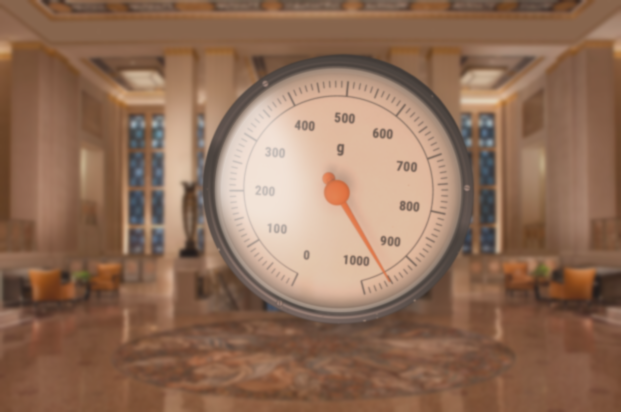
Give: 950,g
